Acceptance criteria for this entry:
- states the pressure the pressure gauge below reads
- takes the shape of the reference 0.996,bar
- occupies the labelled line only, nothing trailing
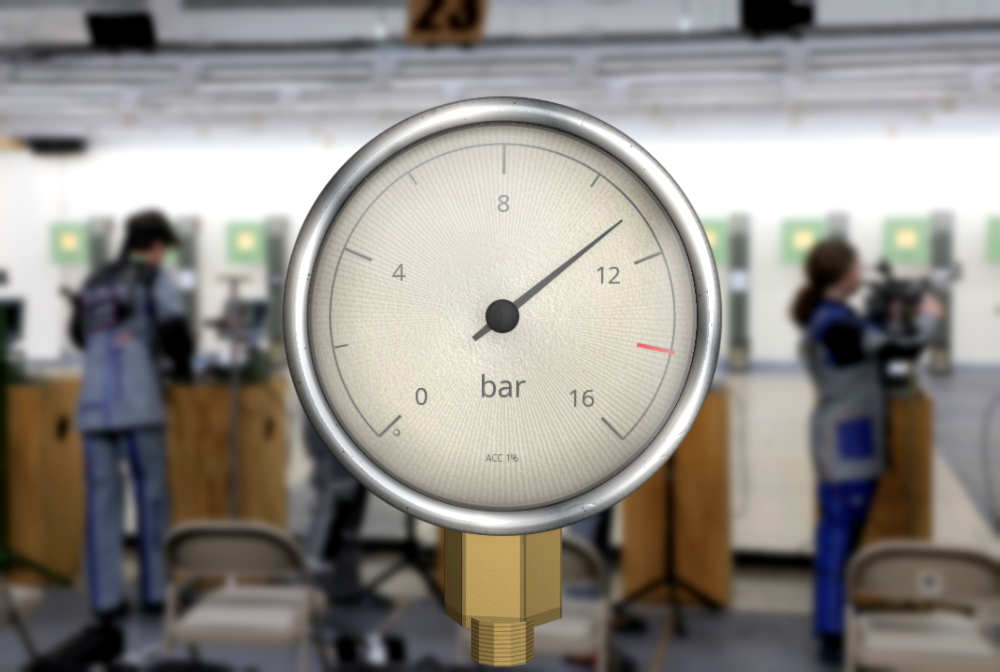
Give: 11,bar
